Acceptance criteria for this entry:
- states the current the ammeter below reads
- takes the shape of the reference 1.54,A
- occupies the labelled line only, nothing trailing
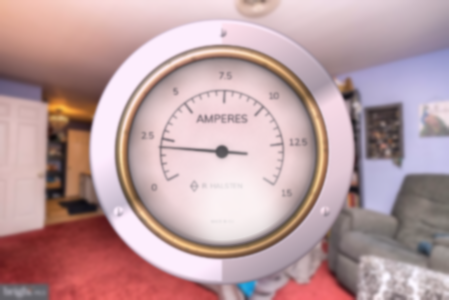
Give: 2,A
